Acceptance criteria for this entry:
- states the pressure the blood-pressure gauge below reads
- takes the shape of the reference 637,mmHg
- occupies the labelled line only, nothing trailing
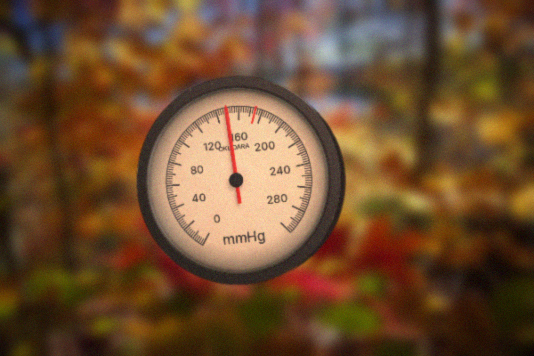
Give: 150,mmHg
